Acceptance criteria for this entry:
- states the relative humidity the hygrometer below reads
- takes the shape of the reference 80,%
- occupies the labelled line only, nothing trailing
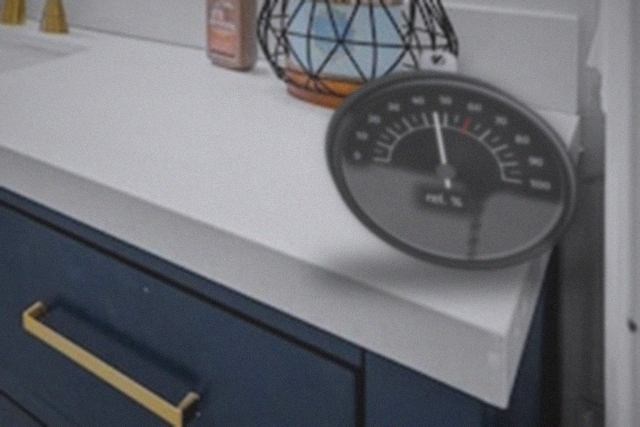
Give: 45,%
